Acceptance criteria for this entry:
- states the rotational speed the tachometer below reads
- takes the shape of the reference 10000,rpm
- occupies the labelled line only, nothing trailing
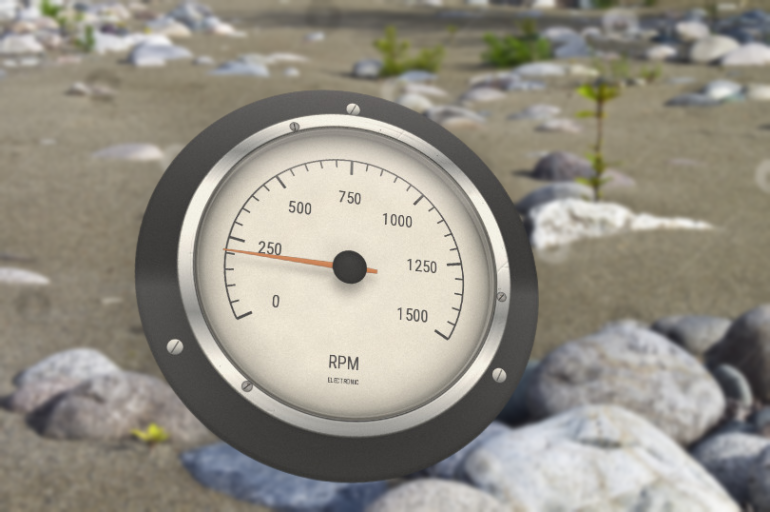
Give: 200,rpm
